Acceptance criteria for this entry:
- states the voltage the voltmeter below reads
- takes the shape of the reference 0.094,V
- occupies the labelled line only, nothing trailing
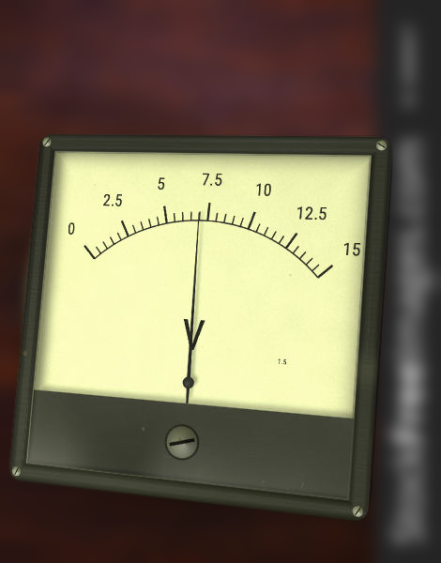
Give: 7,V
